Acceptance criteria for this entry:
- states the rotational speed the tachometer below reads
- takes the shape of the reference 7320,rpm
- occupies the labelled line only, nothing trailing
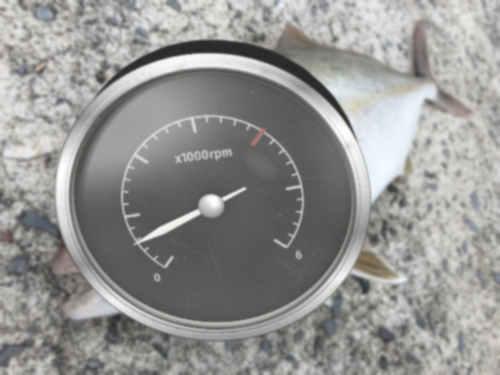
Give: 600,rpm
